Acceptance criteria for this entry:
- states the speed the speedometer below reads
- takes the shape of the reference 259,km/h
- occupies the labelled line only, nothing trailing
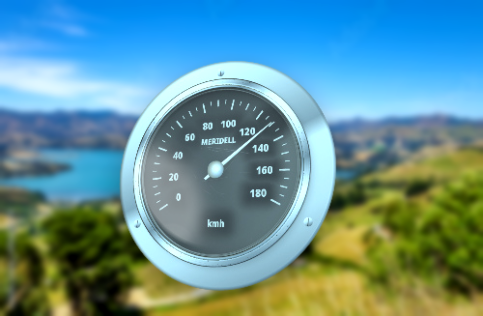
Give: 130,km/h
